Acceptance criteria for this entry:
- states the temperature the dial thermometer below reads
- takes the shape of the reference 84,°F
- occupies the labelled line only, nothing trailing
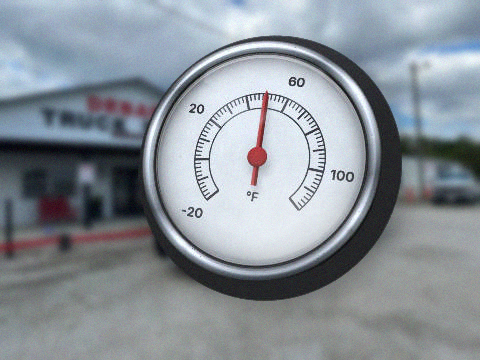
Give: 50,°F
